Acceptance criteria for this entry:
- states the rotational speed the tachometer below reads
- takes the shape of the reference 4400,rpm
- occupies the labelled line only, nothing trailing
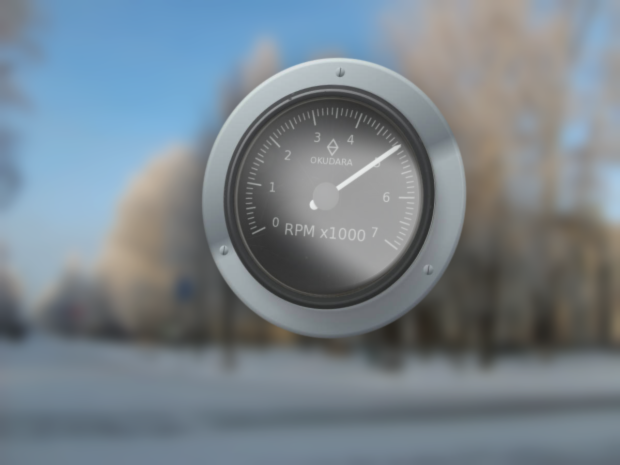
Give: 5000,rpm
